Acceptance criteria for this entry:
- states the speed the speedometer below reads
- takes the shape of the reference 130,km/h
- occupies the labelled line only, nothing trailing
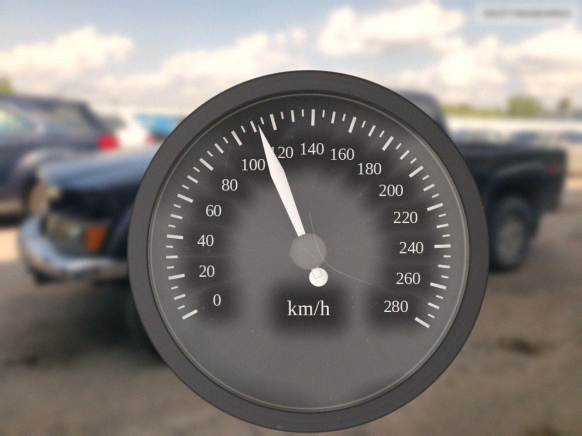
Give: 112.5,km/h
